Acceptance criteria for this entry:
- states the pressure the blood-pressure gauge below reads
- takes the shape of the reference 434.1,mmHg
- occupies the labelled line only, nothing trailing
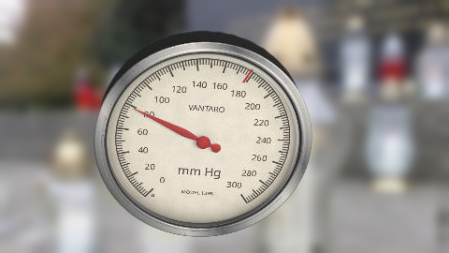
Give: 80,mmHg
